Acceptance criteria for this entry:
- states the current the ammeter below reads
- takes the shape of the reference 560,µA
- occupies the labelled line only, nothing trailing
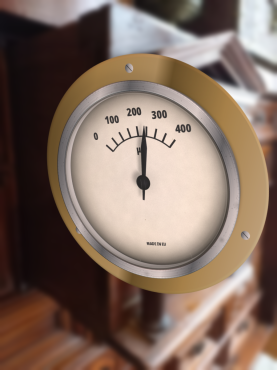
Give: 250,µA
